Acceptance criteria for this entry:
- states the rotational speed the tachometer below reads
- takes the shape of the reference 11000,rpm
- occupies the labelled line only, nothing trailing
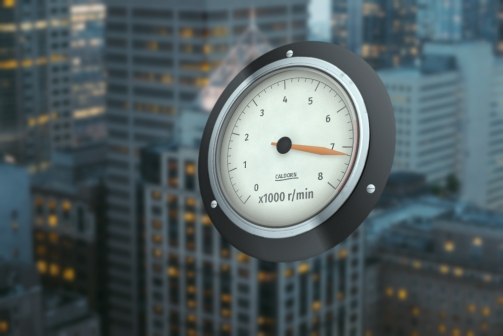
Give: 7200,rpm
